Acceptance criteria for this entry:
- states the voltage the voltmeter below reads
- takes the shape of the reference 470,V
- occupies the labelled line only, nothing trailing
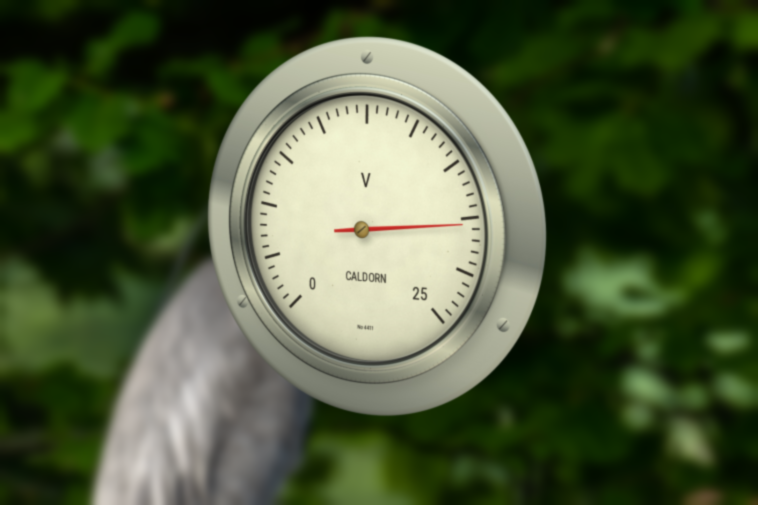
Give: 20.25,V
